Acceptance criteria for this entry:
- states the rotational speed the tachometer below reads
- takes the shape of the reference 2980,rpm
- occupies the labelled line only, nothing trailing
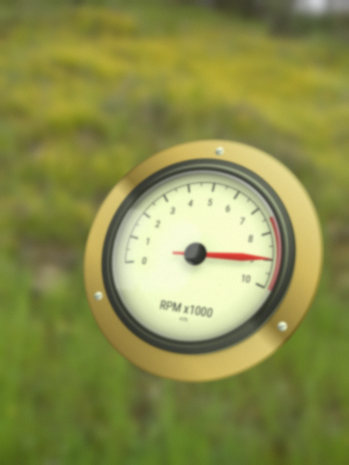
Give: 9000,rpm
